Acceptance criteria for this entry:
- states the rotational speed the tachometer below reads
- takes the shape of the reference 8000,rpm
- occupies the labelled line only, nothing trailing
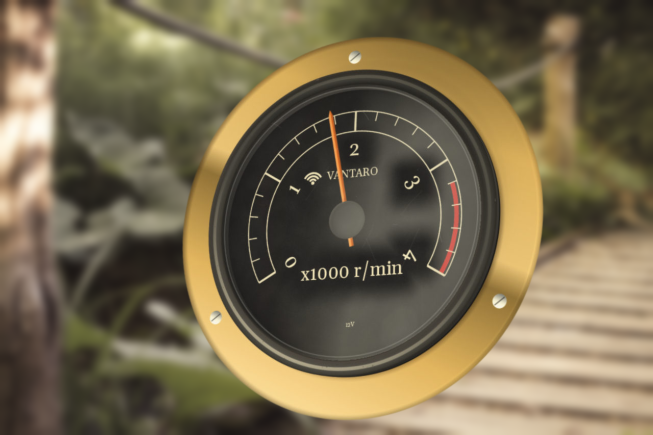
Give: 1800,rpm
